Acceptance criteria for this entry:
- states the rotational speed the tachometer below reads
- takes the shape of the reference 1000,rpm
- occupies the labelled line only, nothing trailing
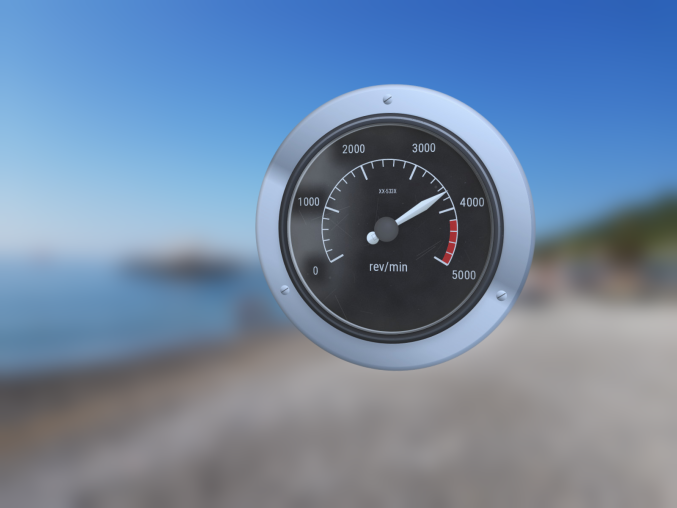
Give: 3700,rpm
